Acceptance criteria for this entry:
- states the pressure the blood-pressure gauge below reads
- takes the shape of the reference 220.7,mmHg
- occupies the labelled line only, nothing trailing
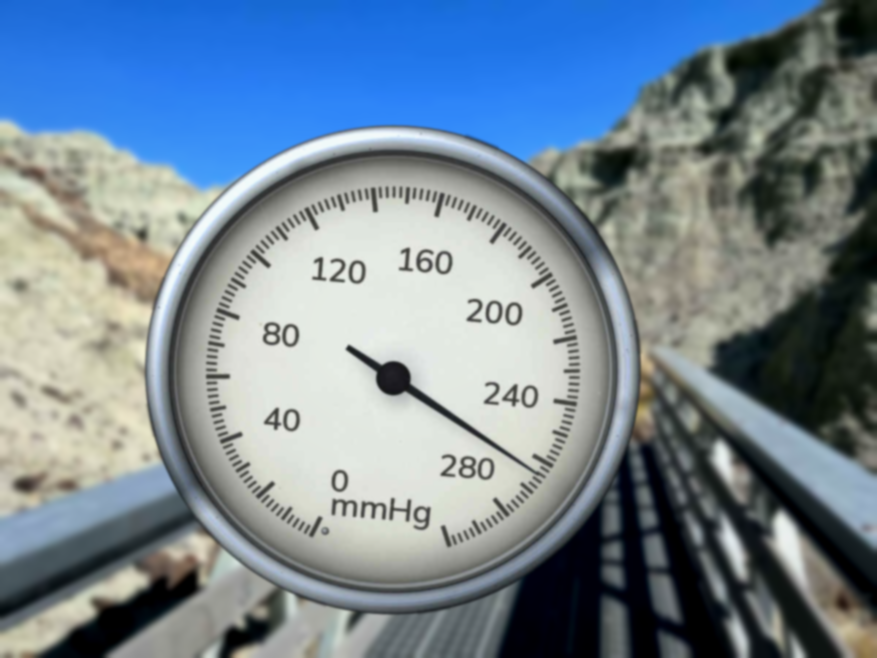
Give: 264,mmHg
